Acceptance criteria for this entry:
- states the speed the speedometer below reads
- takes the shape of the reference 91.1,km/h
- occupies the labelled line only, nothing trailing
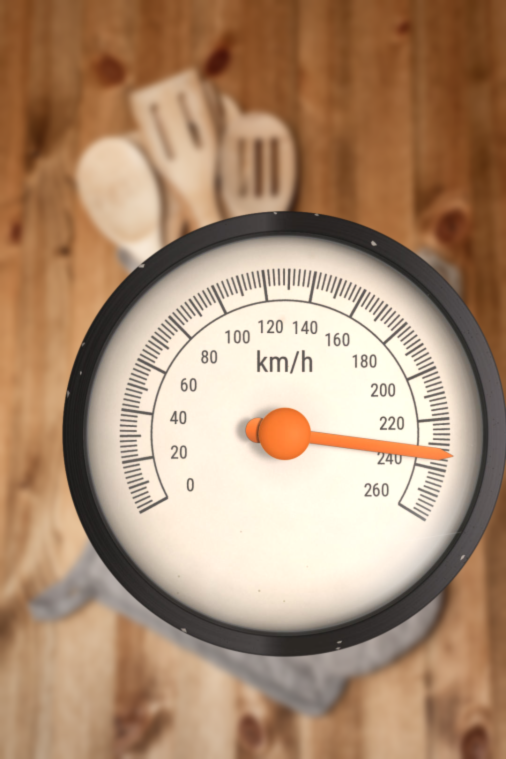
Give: 234,km/h
